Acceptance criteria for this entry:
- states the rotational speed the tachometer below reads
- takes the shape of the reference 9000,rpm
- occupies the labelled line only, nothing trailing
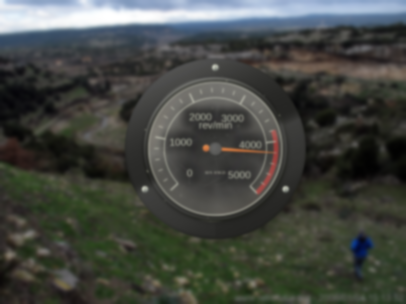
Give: 4200,rpm
